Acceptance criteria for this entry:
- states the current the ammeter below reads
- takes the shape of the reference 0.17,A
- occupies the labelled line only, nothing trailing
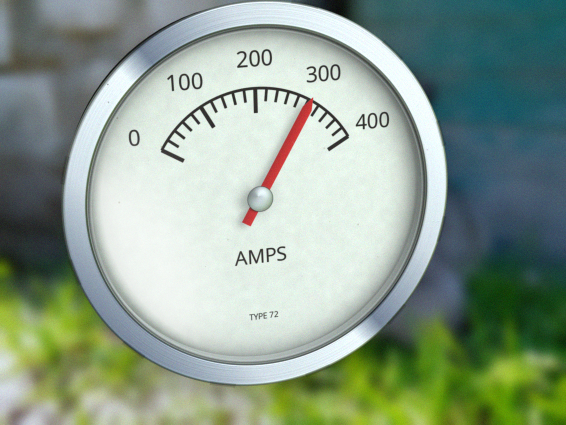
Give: 300,A
